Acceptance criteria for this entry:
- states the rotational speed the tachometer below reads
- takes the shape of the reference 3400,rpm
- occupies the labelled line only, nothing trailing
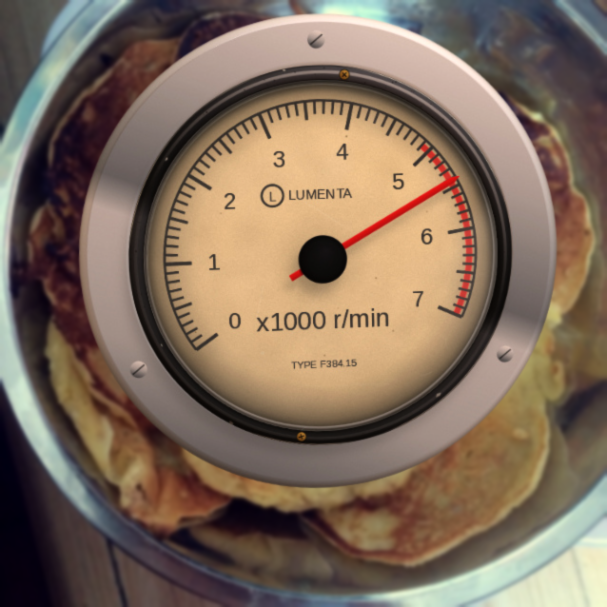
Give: 5400,rpm
